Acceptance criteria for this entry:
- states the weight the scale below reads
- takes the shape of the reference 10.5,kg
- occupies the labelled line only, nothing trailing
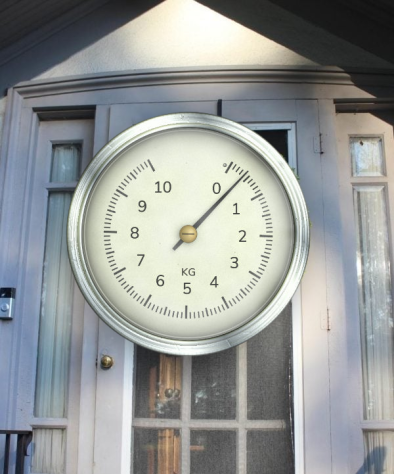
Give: 0.4,kg
